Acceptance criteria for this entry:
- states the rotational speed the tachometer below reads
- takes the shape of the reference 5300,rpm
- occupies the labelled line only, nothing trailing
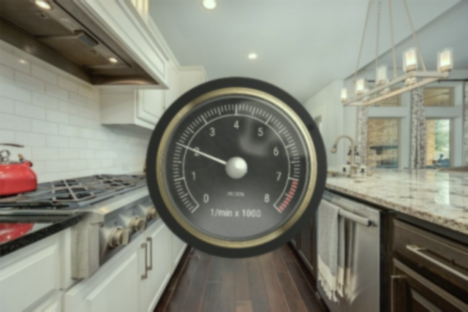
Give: 2000,rpm
